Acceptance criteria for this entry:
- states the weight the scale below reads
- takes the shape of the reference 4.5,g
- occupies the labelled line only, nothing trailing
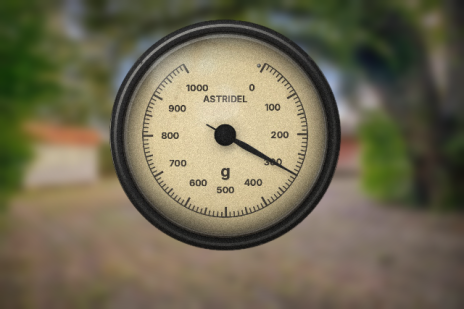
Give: 300,g
